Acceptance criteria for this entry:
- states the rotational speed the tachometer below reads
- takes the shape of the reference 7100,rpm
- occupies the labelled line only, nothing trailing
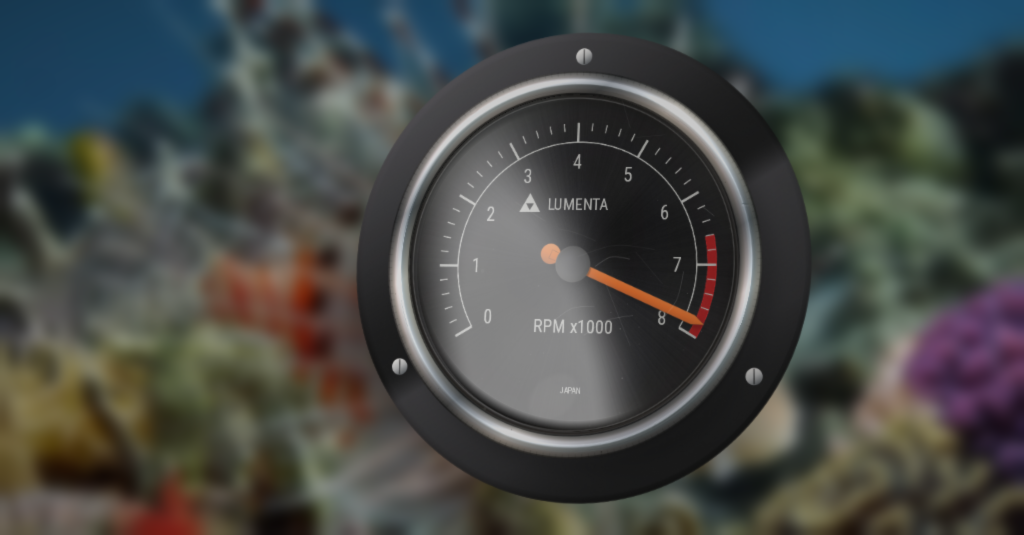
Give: 7800,rpm
